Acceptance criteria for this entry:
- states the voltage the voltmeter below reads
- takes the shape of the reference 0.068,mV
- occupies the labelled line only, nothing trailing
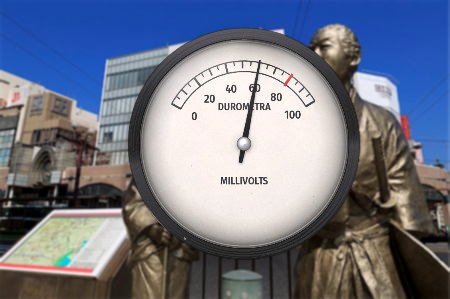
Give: 60,mV
